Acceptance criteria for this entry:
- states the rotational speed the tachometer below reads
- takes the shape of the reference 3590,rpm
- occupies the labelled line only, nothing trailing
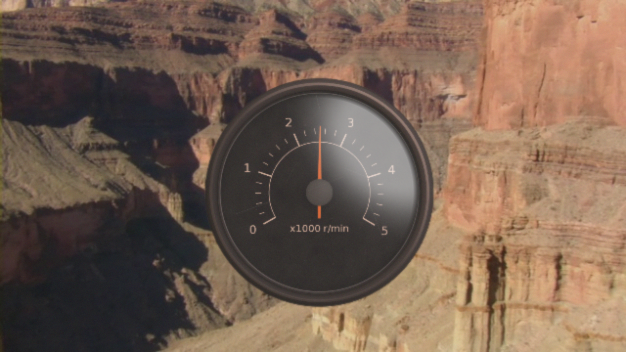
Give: 2500,rpm
